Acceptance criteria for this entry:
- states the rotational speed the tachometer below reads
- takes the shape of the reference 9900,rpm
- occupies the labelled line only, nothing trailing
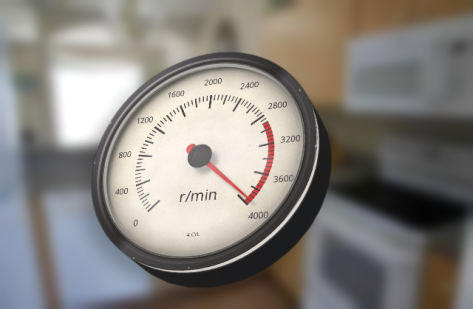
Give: 3950,rpm
